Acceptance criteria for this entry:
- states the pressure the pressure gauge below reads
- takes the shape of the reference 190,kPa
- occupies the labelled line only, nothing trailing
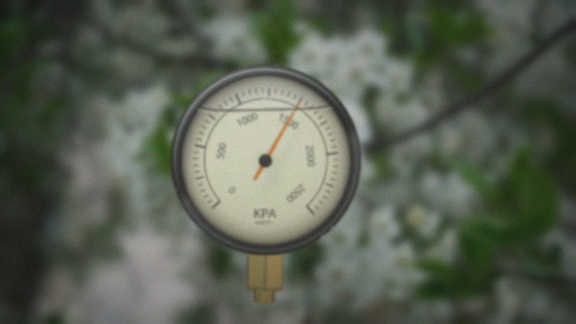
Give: 1500,kPa
